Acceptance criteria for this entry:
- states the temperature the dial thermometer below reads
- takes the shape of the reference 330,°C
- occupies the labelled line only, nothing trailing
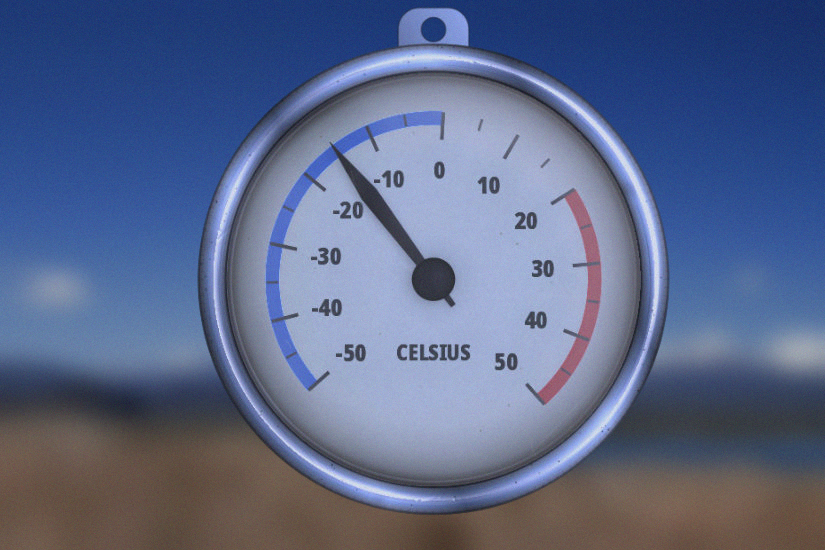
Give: -15,°C
